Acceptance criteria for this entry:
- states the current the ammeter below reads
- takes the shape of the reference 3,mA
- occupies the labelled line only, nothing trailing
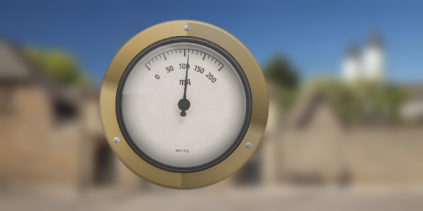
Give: 110,mA
